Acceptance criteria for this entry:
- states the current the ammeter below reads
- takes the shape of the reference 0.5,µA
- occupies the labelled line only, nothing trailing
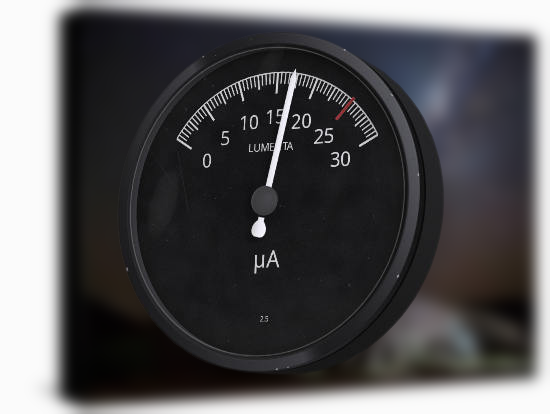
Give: 17.5,µA
